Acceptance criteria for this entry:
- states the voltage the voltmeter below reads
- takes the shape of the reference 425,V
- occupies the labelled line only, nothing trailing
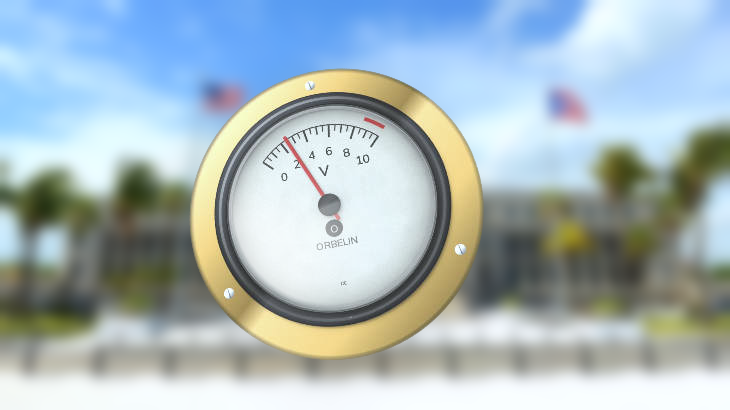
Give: 2.5,V
